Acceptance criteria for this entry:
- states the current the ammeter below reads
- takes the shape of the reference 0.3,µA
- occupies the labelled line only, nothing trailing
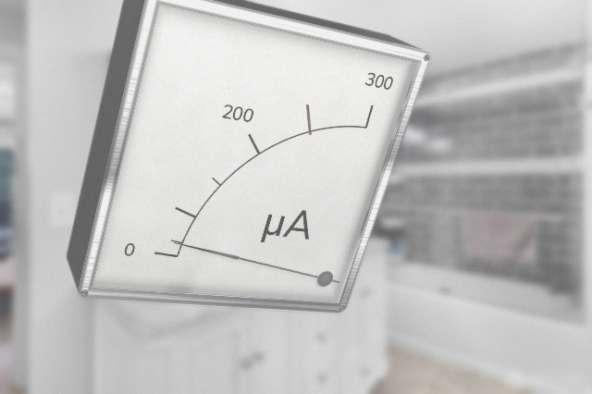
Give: 50,µA
